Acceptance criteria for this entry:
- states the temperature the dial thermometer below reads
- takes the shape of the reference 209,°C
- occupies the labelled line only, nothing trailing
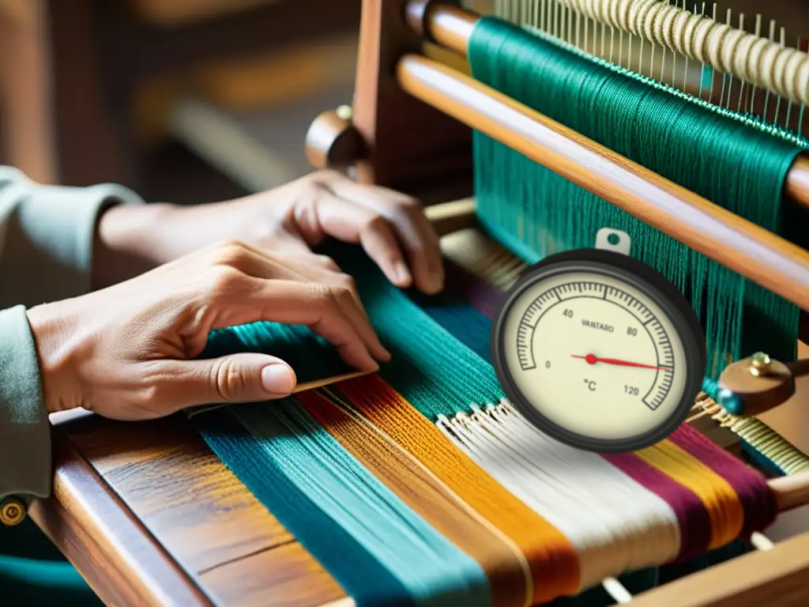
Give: 100,°C
